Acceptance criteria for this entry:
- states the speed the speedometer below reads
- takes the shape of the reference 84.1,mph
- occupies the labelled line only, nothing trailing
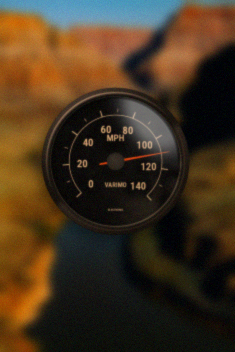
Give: 110,mph
